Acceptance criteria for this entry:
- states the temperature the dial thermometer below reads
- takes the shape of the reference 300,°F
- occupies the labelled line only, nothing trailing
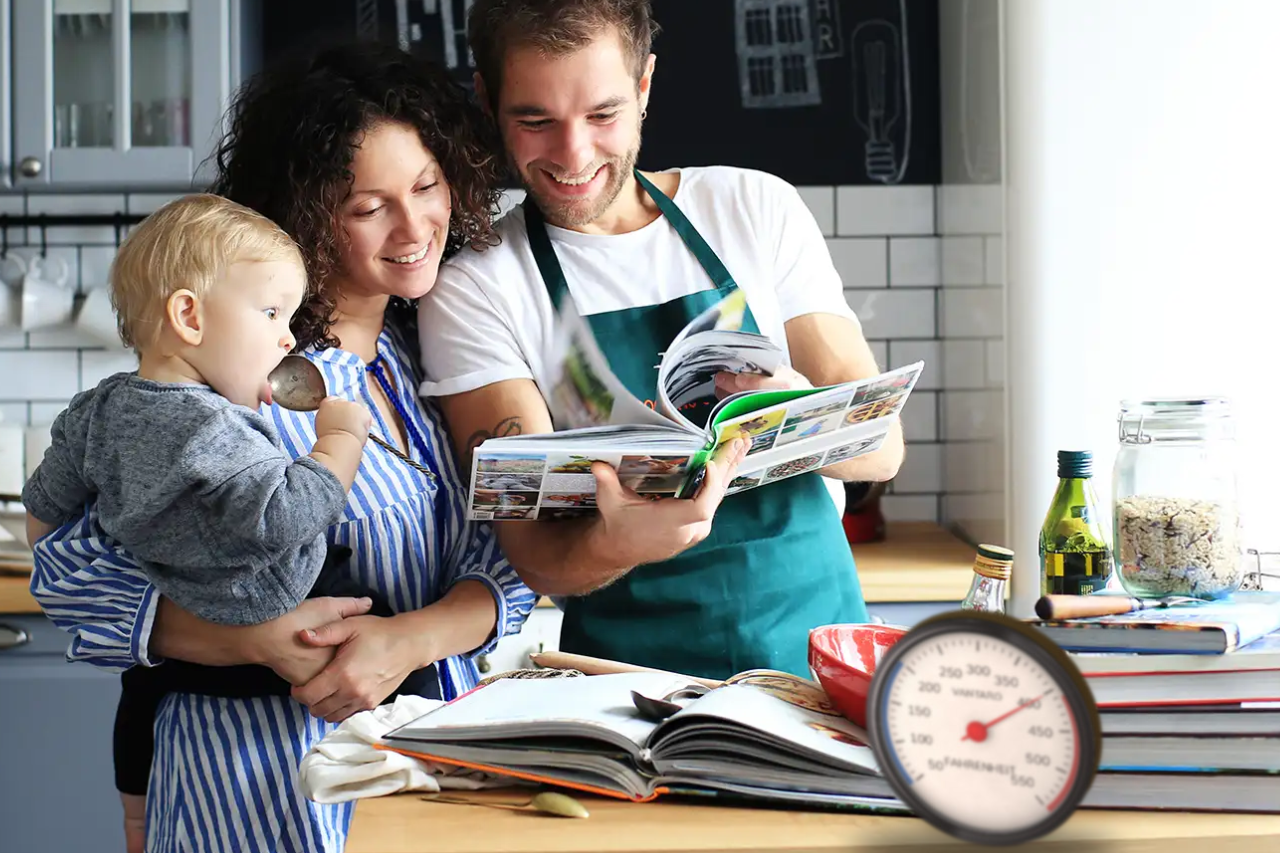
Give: 400,°F
